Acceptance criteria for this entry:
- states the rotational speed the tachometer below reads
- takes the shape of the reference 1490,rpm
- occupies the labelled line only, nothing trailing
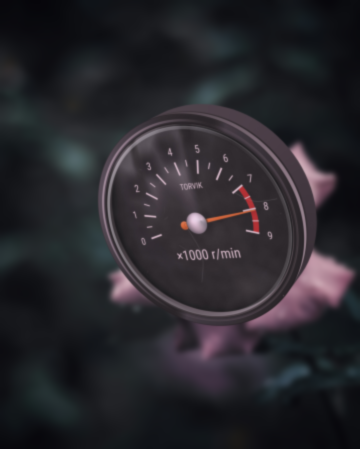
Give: 8000,rpm
